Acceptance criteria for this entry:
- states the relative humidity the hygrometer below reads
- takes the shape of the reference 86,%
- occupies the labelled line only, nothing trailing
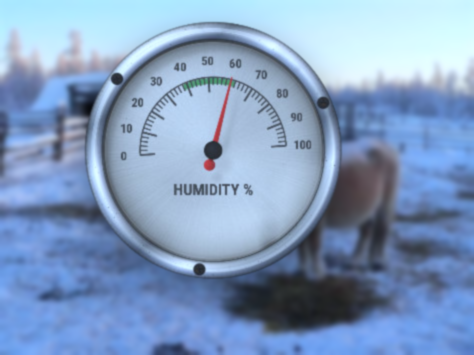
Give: 60,%
